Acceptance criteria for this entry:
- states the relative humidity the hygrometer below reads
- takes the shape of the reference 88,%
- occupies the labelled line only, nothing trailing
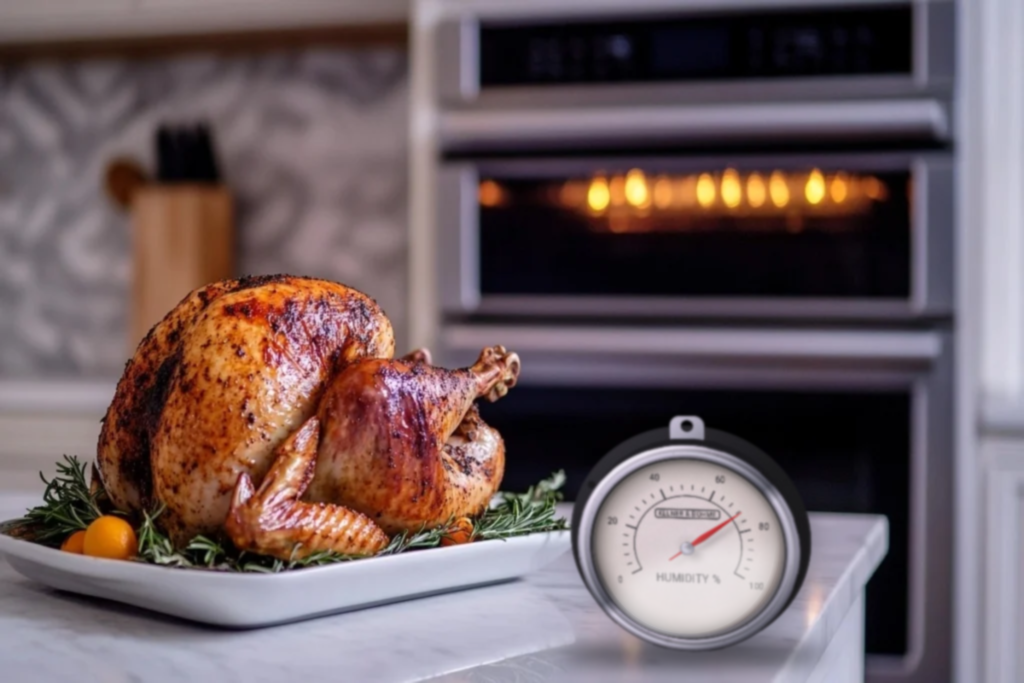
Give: 72,%
